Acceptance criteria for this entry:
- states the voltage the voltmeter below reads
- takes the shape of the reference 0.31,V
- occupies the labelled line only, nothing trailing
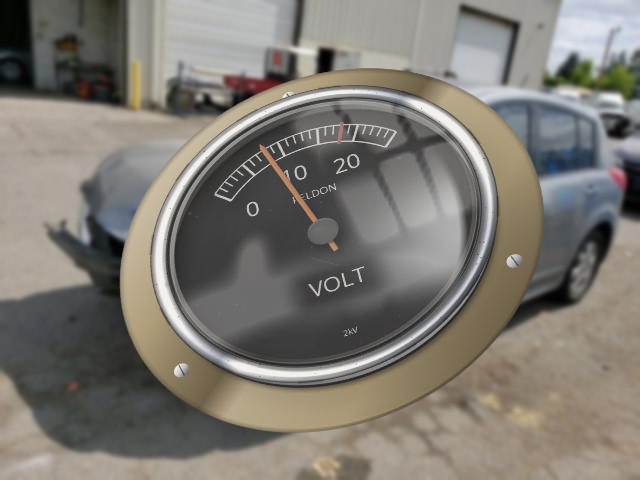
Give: 8,V
